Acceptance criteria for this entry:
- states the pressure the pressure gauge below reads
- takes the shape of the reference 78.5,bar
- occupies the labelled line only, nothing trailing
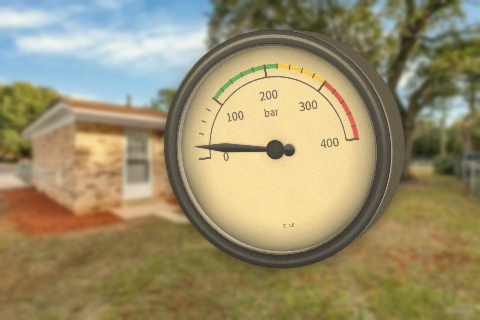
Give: 20,bar
